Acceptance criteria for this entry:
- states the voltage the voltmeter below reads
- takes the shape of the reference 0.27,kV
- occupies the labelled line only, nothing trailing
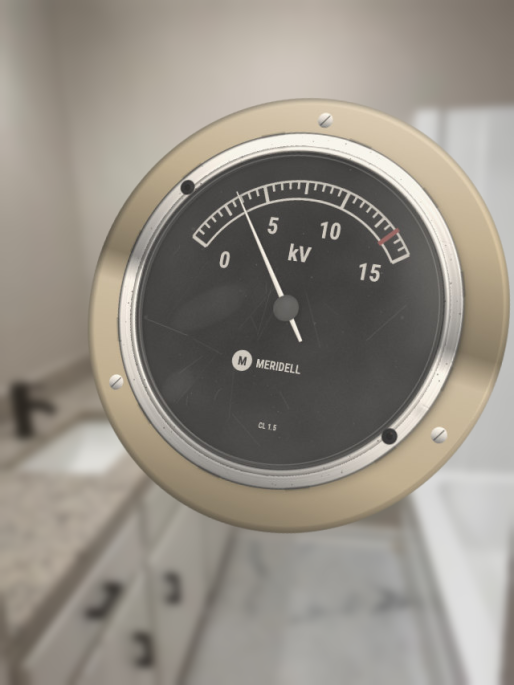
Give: 3.5,kV
